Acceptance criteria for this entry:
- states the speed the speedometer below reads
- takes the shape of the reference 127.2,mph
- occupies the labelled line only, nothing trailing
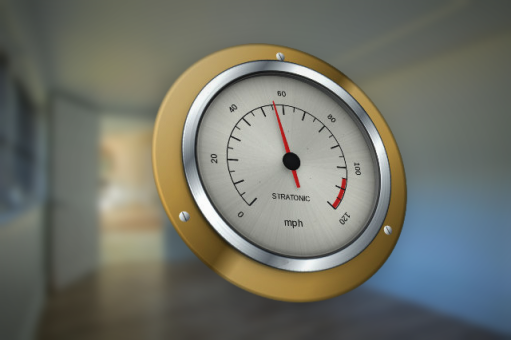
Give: 55,mph
